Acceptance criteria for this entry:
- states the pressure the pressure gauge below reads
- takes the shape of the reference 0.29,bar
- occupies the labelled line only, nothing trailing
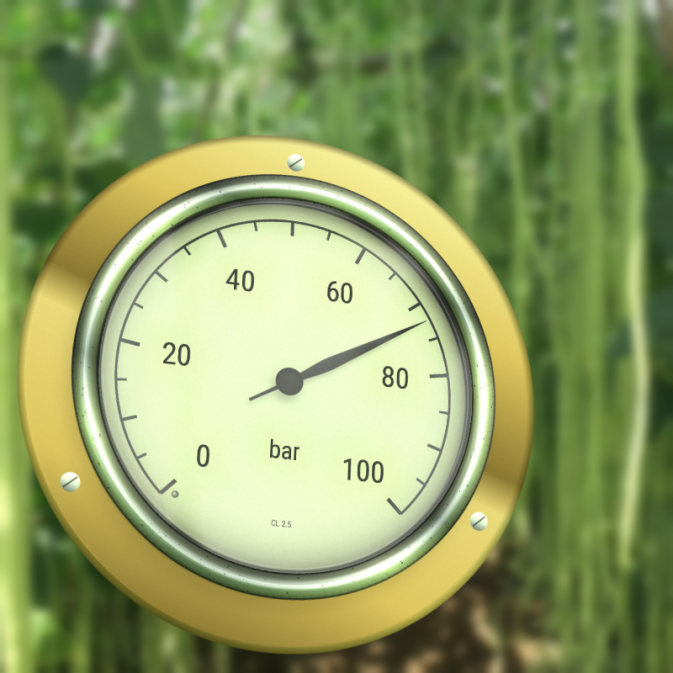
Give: 72.5,bar
